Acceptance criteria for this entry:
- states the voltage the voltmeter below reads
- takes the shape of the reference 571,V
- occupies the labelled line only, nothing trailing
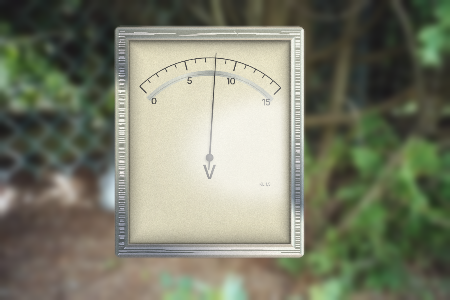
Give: 8,V
